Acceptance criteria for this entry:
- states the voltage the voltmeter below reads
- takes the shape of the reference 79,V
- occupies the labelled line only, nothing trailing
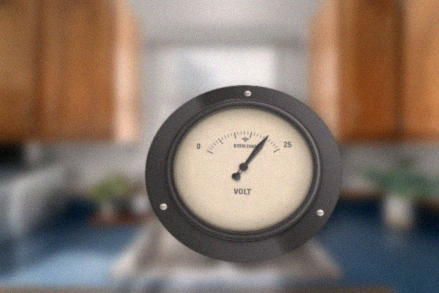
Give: 20,V
